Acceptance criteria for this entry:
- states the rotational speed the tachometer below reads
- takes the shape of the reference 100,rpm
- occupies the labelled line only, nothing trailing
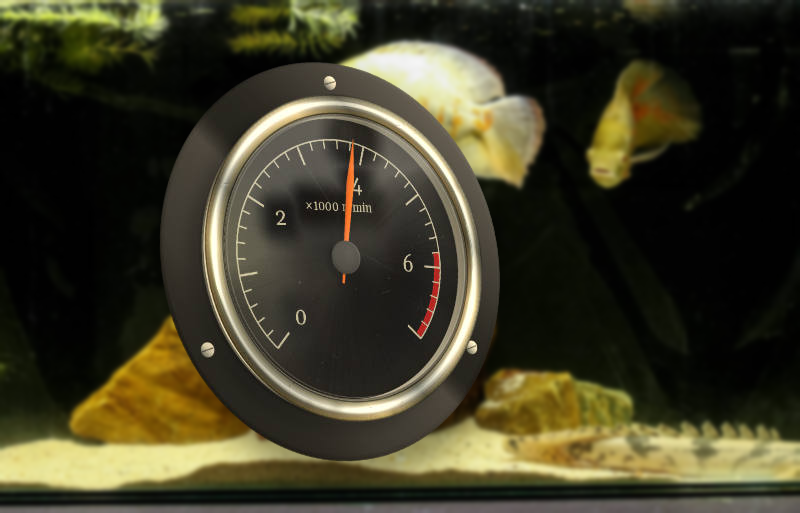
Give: 3800,rpm
